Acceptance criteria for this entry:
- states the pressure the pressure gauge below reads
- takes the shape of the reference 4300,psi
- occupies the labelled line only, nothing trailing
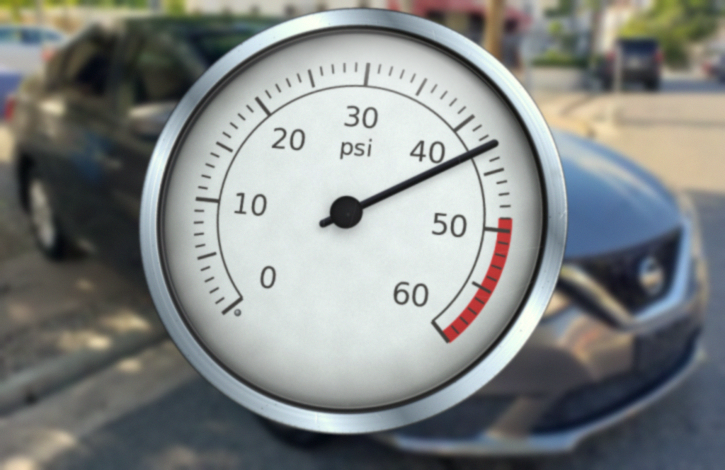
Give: 43,psi
